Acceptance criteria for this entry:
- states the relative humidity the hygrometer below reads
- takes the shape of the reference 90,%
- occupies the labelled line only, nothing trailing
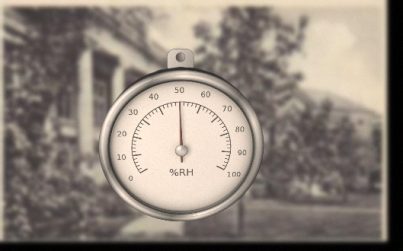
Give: 50,%
